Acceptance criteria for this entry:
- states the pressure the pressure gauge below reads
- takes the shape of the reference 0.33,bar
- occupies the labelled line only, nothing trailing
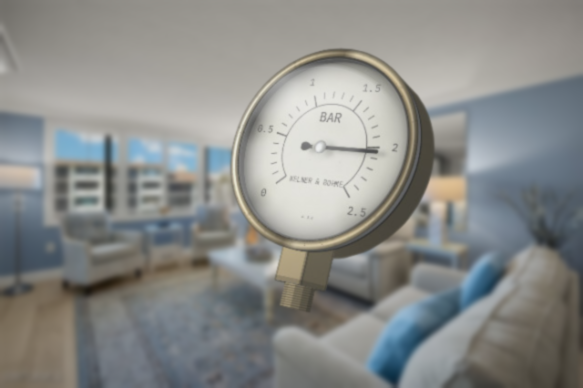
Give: 2.05,bar
